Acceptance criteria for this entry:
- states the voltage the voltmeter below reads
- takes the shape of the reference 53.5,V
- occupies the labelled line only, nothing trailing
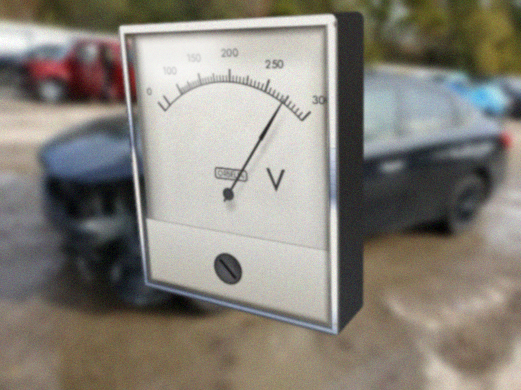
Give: 275,V
